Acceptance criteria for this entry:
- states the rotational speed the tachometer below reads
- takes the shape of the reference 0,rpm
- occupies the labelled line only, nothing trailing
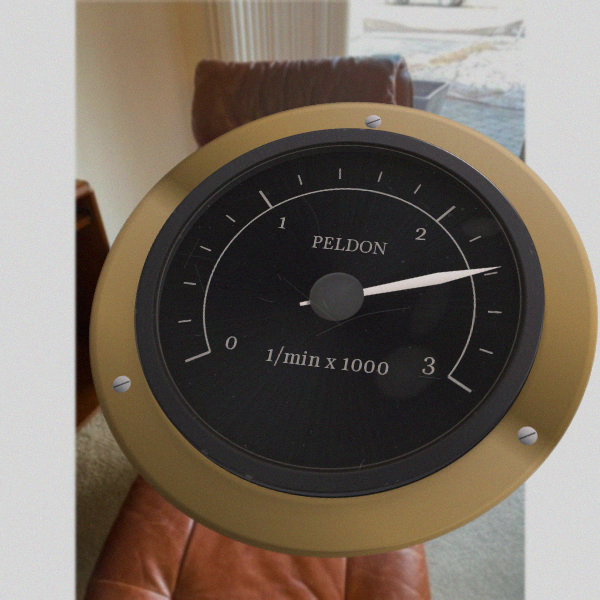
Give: 2400,rpm
